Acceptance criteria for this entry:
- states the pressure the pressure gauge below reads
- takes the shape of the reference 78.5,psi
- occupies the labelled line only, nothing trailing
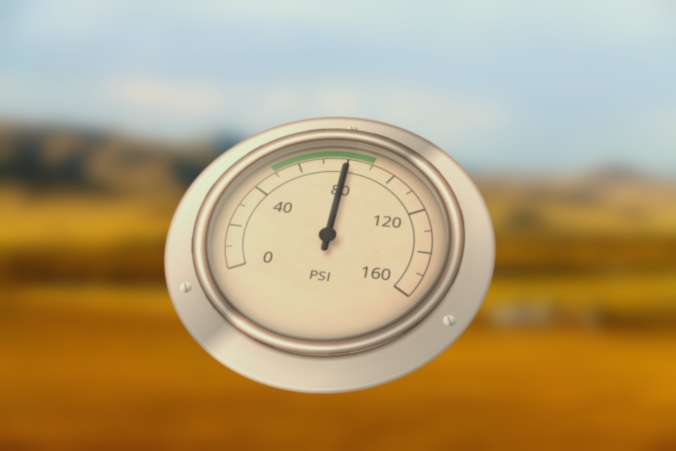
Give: 80,psi
